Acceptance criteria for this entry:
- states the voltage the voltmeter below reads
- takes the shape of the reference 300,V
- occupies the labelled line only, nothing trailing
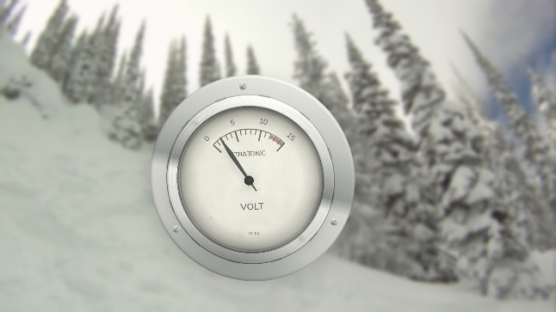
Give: 2,V
